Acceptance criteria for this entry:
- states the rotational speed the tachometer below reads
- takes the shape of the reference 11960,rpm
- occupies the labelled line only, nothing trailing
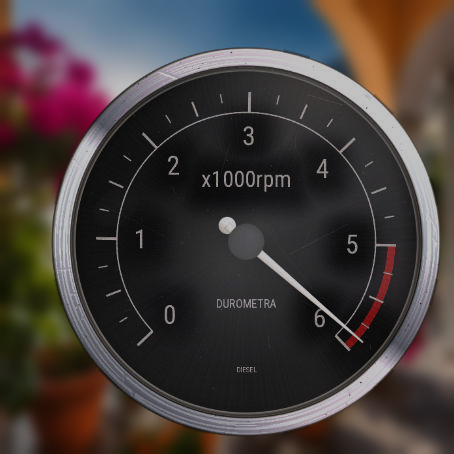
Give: 5875,rpm
